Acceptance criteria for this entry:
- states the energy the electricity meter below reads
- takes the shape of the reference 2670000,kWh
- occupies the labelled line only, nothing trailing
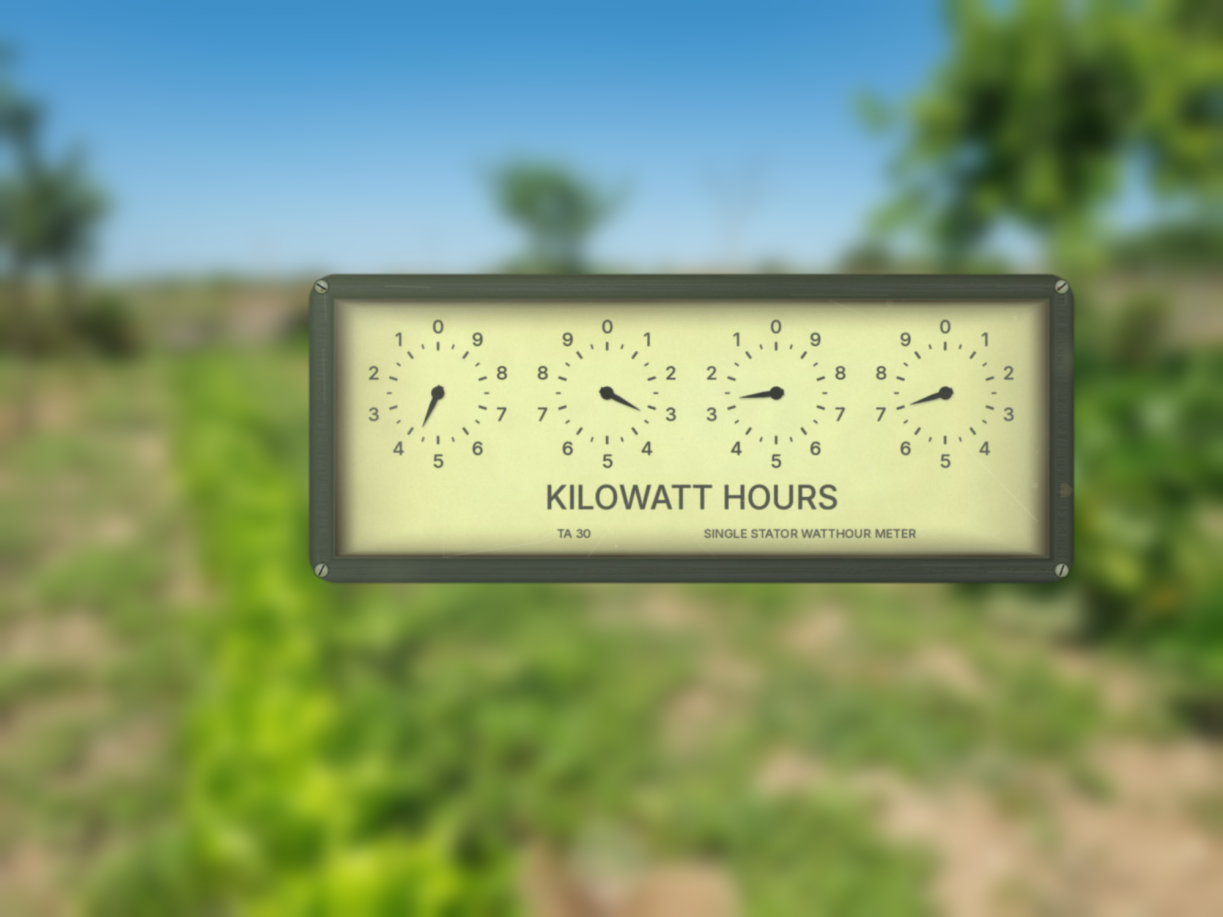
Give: 4327,kWh
